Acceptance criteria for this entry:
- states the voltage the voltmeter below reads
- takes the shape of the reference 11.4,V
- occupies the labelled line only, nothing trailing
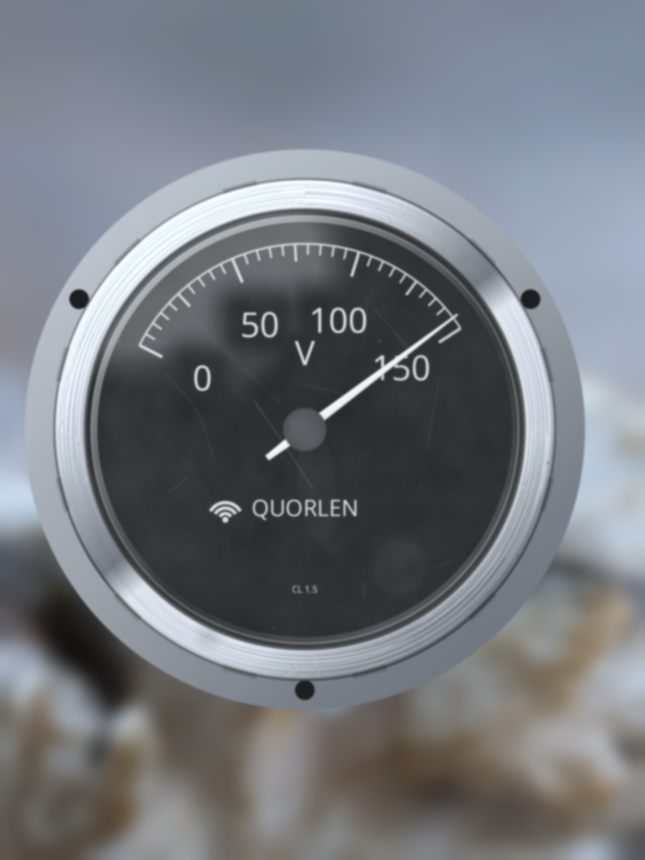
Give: 145,V
